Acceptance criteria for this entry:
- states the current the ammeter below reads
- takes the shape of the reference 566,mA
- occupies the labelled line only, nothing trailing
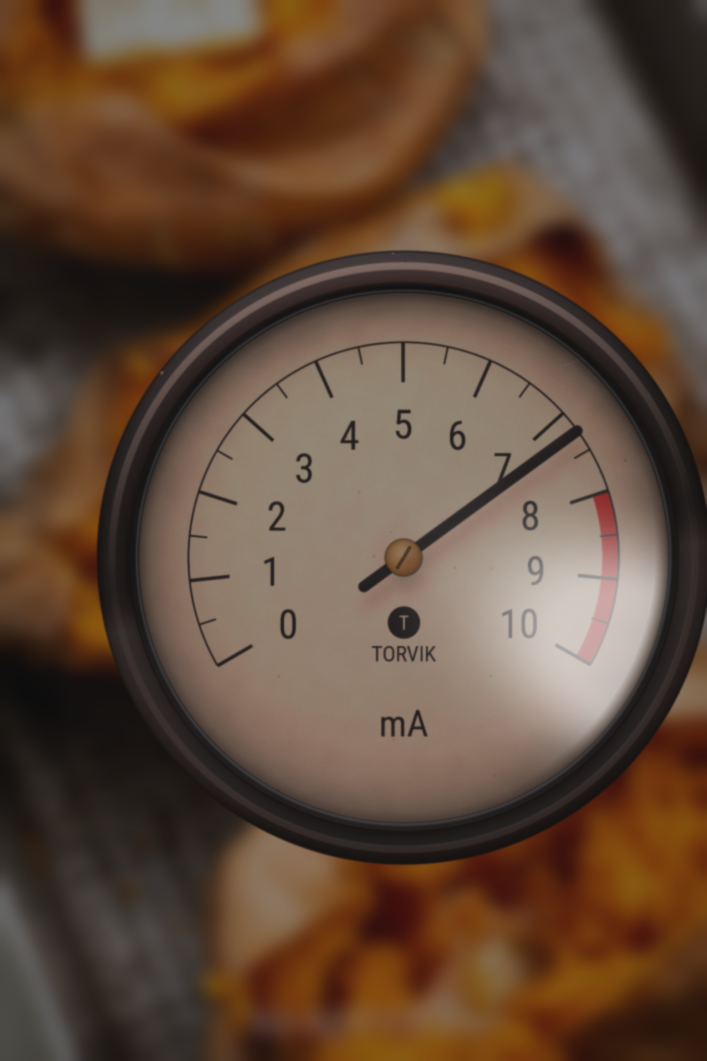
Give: 7.25,mA
